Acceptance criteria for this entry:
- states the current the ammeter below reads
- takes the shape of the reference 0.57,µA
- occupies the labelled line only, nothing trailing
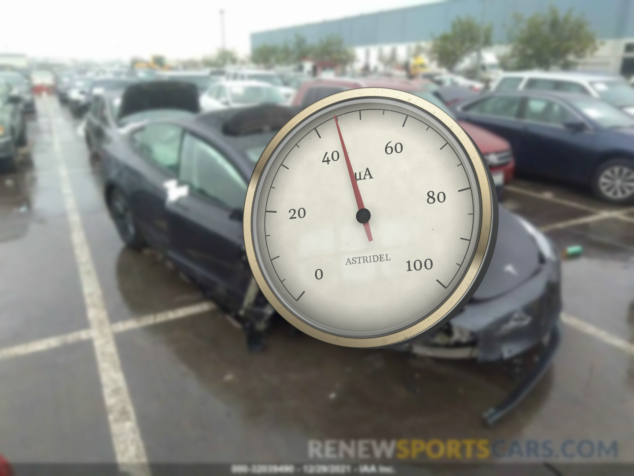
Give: 45,µA
